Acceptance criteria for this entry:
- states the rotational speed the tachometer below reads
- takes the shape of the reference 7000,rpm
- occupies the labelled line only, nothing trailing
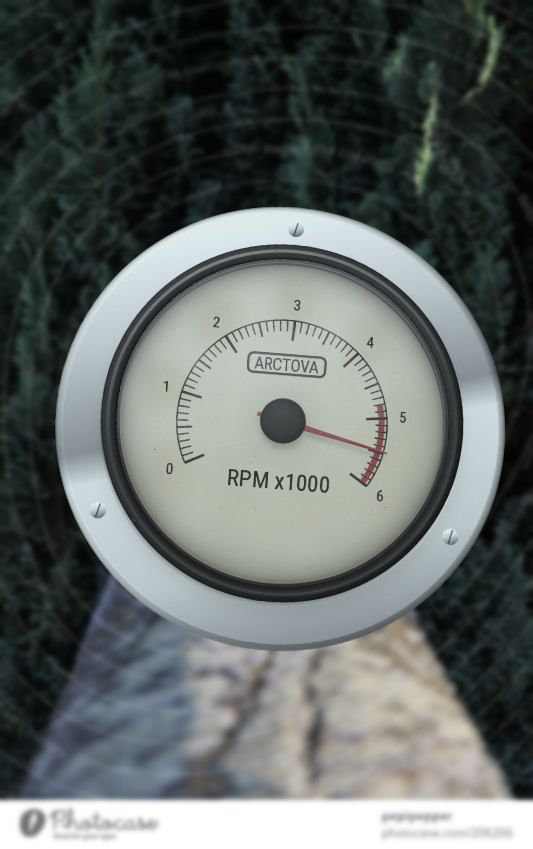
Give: 5500,rpm
